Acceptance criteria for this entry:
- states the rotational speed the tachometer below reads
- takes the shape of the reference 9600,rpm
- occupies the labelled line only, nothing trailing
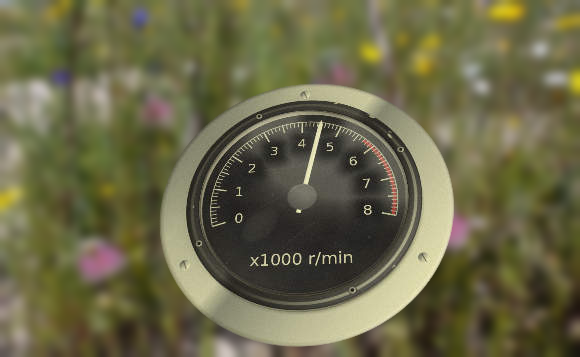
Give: 4500,rpm
